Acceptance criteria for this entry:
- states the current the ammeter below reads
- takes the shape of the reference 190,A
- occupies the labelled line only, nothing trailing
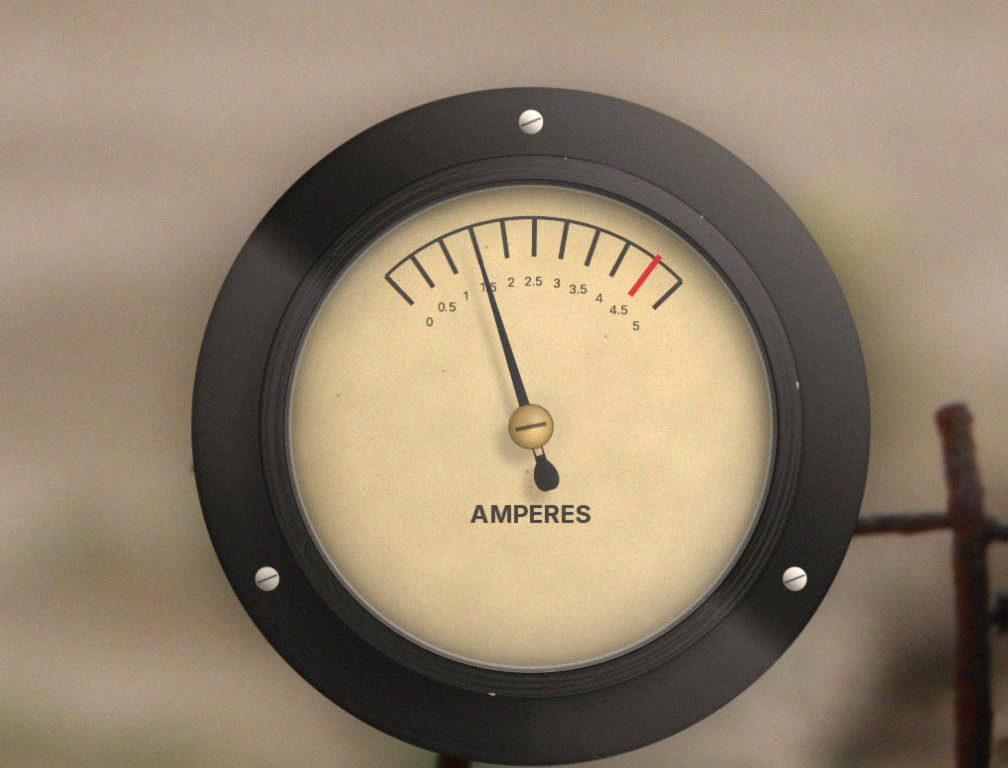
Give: 1.5,A
